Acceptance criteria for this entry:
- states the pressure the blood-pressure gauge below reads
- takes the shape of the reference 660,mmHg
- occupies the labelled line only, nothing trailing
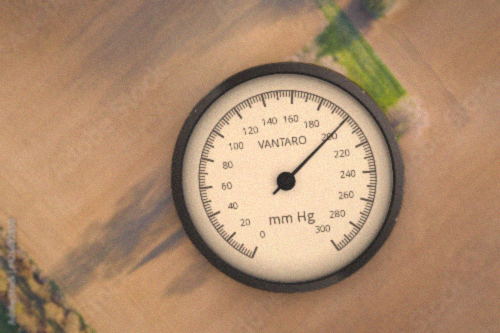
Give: 200,mmHg
